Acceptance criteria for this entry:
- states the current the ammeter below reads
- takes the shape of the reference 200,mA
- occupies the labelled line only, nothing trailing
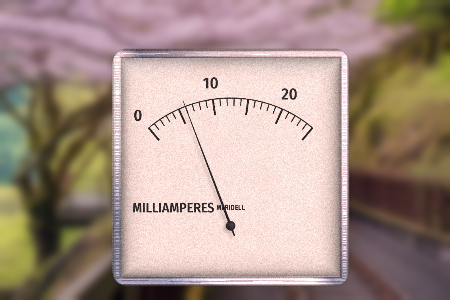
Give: 6,mA
